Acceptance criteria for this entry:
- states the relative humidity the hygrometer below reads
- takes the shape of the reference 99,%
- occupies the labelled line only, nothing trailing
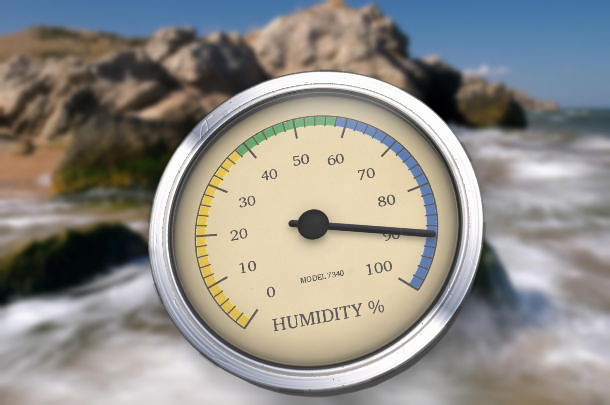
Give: 90,%
